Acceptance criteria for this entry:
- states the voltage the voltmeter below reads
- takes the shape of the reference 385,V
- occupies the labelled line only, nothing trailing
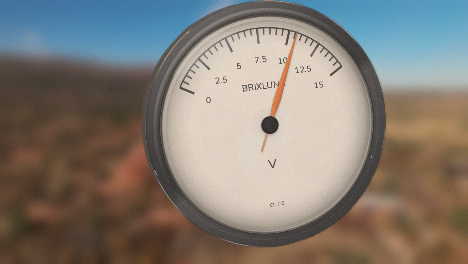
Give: 10.5,V
